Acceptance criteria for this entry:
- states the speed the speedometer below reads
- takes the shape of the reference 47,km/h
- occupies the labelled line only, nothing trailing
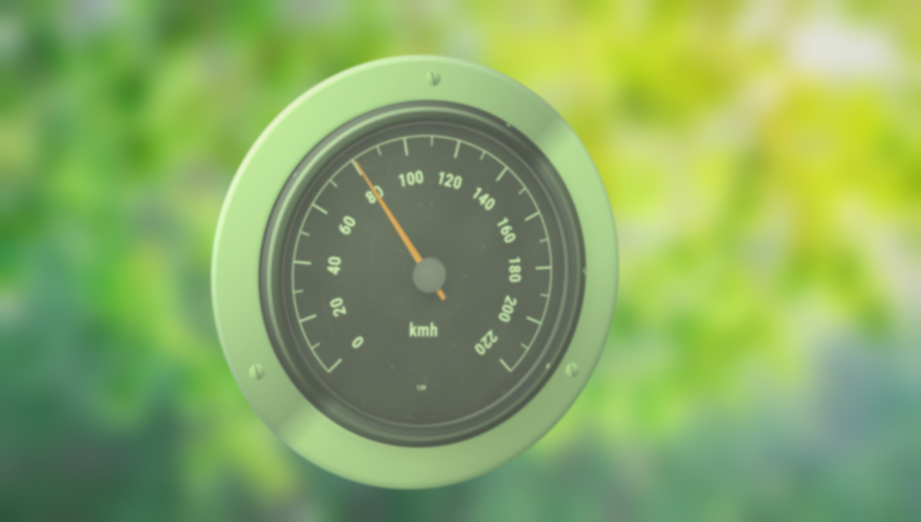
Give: 80,km/h
